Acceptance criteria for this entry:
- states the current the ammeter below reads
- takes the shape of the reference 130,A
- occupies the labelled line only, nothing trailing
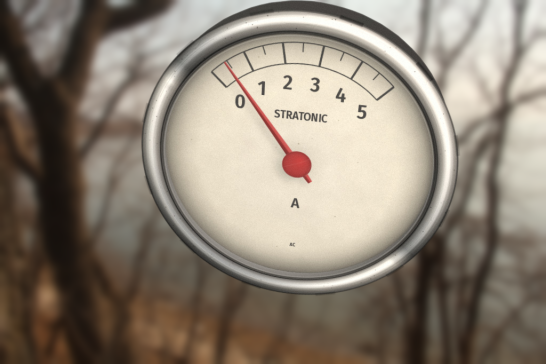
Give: 0.5,A
